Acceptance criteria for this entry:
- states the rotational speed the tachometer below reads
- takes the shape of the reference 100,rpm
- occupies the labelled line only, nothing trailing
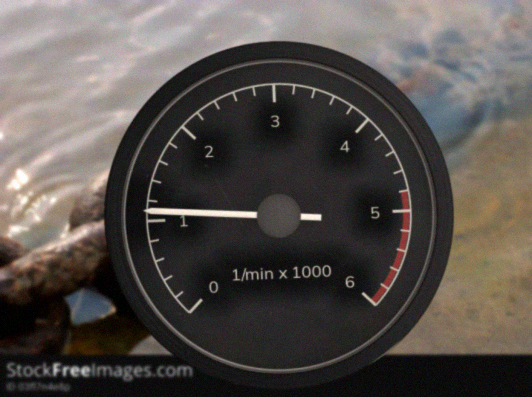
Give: 1100,rpm
